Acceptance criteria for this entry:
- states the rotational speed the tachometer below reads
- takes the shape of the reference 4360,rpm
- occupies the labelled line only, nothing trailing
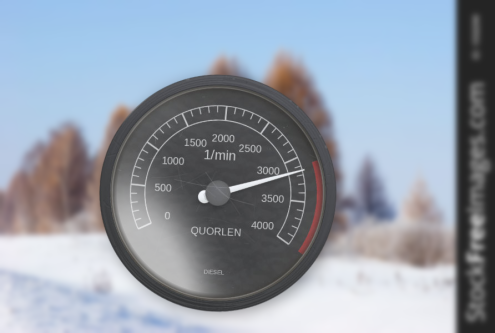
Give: 3150,rpm
